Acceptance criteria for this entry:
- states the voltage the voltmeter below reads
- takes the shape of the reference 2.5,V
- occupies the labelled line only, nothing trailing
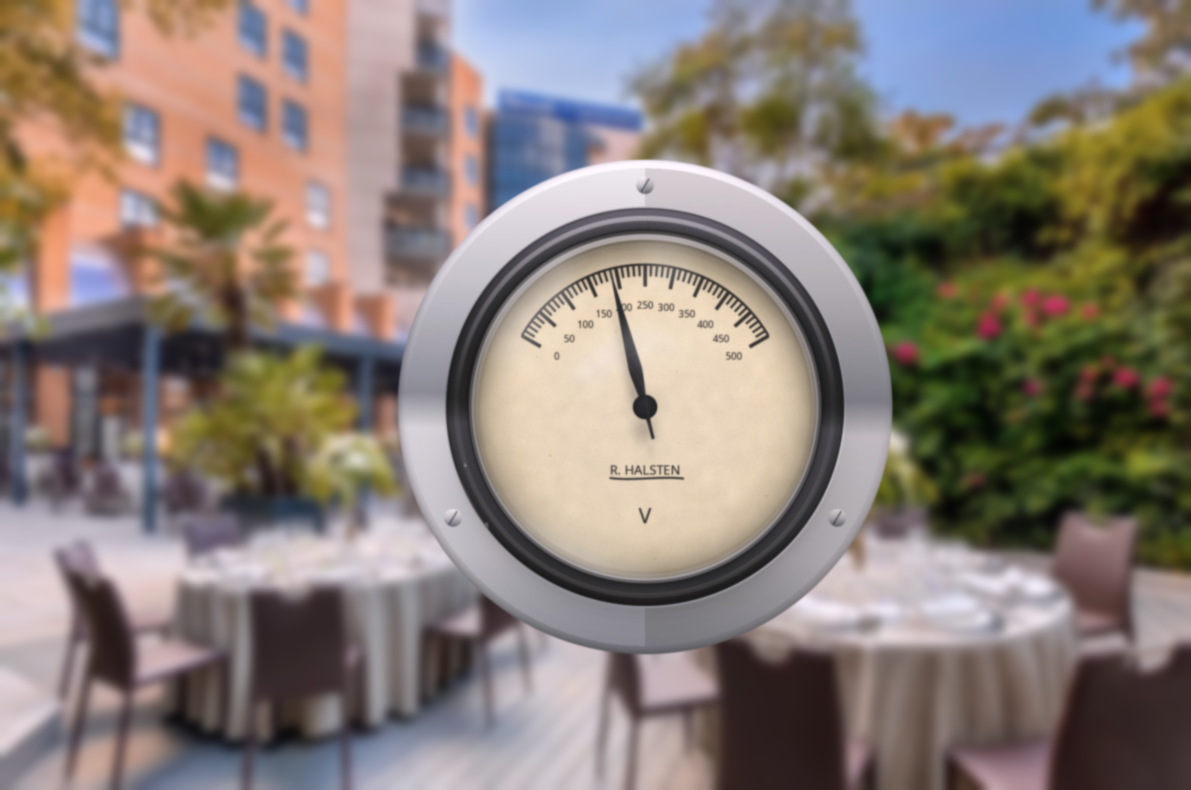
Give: 190,V
